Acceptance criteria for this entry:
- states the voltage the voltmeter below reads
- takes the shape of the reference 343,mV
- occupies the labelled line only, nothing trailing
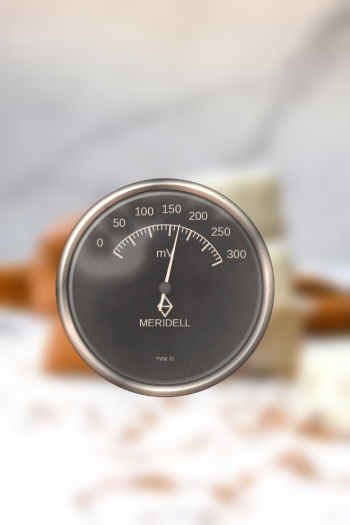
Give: 170,mV
